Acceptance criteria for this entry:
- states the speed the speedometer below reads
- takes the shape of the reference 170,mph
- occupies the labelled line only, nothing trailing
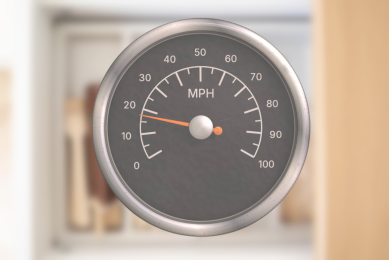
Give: 17.5,mph
